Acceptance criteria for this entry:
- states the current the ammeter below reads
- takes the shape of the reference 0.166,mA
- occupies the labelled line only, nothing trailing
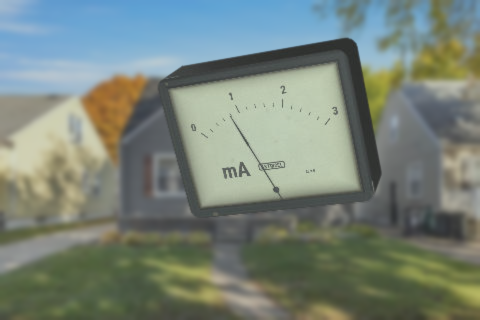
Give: 0.8,mA
